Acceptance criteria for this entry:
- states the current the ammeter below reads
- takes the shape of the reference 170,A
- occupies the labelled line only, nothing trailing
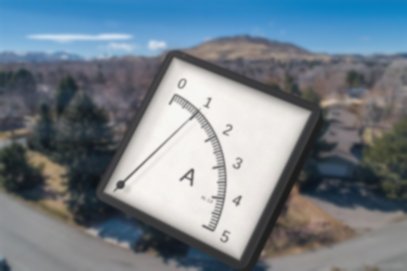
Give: 1,A
